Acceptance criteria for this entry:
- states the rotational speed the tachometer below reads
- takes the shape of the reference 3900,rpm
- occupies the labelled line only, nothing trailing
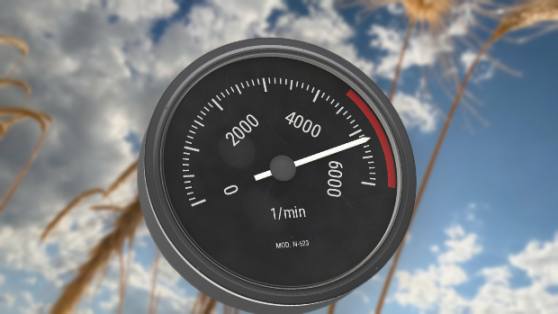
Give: 5200,rpm
